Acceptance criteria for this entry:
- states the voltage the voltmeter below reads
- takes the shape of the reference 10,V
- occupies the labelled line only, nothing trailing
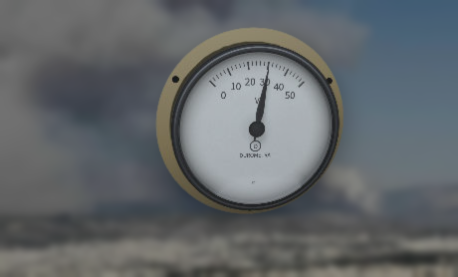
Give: 30,V
